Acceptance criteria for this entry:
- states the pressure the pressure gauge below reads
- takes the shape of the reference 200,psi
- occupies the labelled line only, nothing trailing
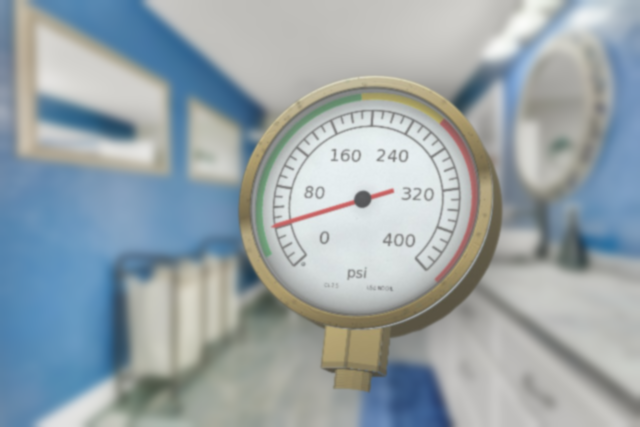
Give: 40,psi
